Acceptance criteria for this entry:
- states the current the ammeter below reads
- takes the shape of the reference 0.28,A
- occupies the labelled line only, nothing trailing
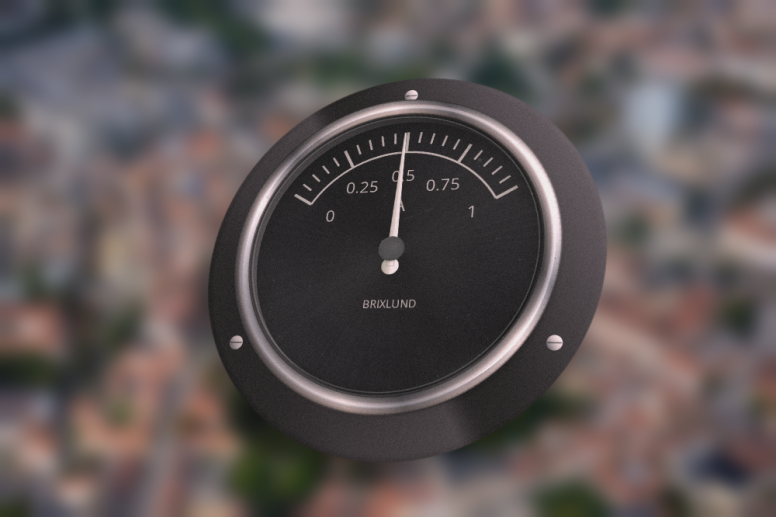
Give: 0.5,A
